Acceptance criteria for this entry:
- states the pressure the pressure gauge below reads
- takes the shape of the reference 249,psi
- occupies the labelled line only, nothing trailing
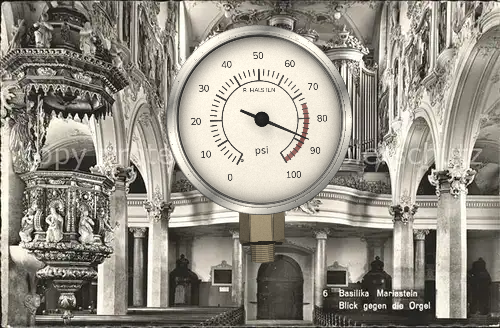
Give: 88,psi
